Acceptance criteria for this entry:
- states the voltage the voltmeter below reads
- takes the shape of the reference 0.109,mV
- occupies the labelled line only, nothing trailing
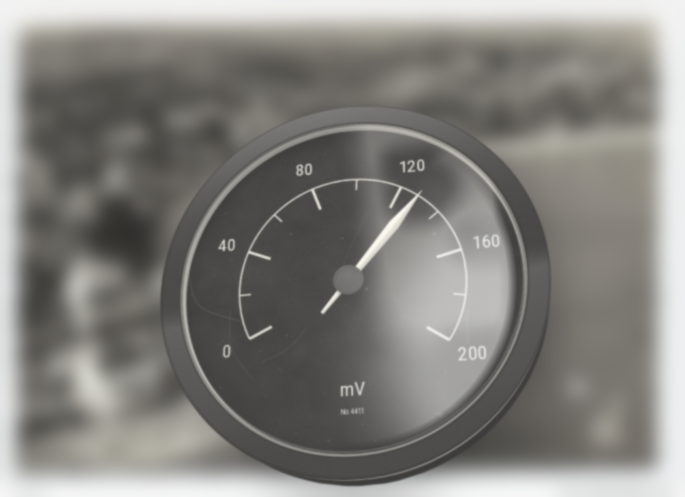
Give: 130,mV
